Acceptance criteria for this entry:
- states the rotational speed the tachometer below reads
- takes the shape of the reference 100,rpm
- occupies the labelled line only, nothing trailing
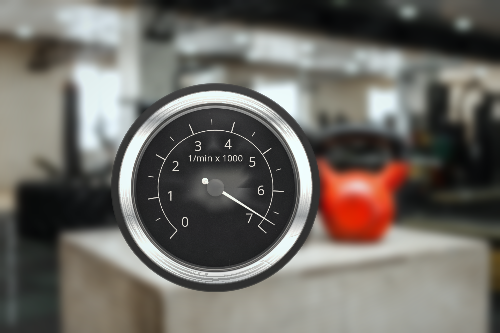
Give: 6750,rpm
